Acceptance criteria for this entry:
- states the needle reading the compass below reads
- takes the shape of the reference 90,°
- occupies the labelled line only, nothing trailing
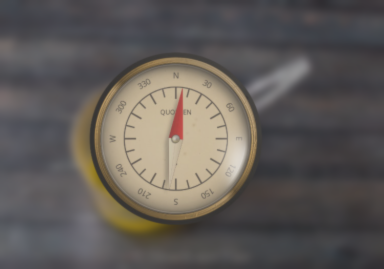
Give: 7.5,°
